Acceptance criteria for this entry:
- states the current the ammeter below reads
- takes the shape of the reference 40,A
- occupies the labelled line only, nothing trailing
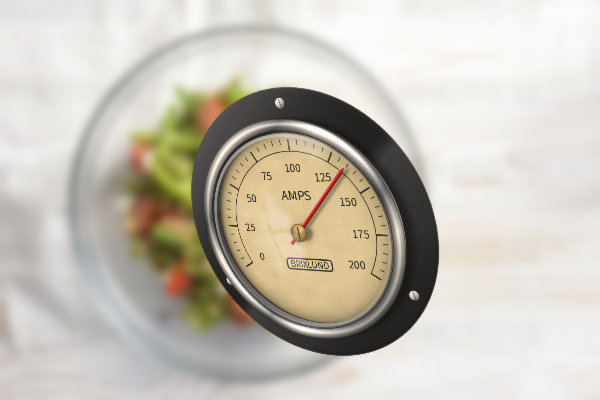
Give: 135,A
